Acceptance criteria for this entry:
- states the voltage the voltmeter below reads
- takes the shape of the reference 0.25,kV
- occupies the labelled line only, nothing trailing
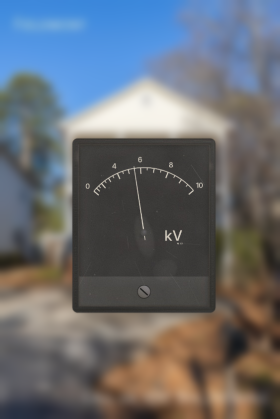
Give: 5.5,kV
